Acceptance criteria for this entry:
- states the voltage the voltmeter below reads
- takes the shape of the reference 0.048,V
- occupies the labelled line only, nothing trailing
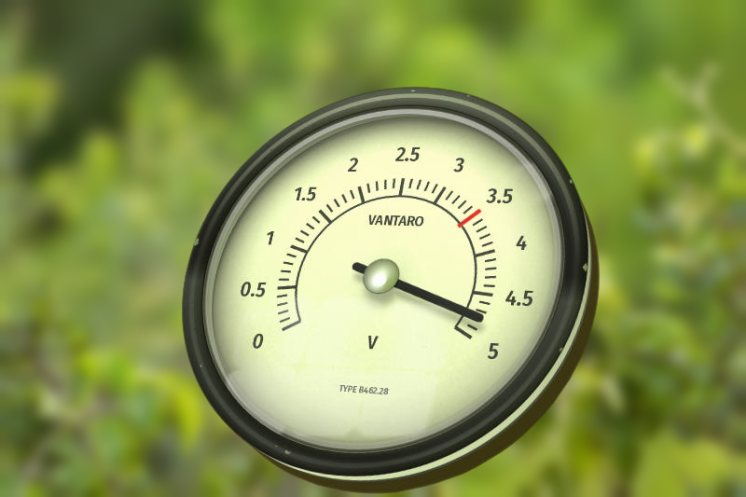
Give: 4.8,V
